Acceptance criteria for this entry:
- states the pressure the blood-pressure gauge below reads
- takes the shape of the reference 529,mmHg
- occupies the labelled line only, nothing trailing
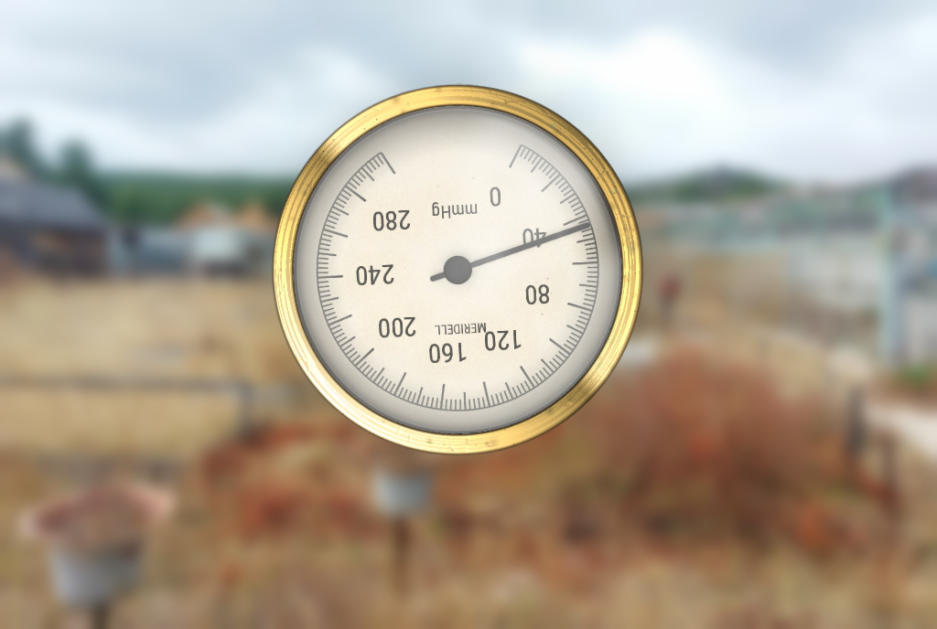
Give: 44,mmHg
